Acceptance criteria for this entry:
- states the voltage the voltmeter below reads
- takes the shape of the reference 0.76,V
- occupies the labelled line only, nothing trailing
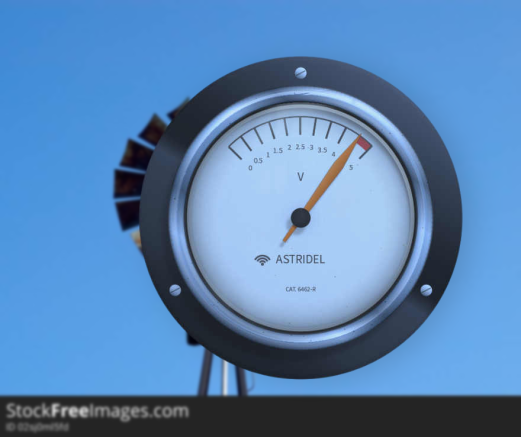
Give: 4.5,V
